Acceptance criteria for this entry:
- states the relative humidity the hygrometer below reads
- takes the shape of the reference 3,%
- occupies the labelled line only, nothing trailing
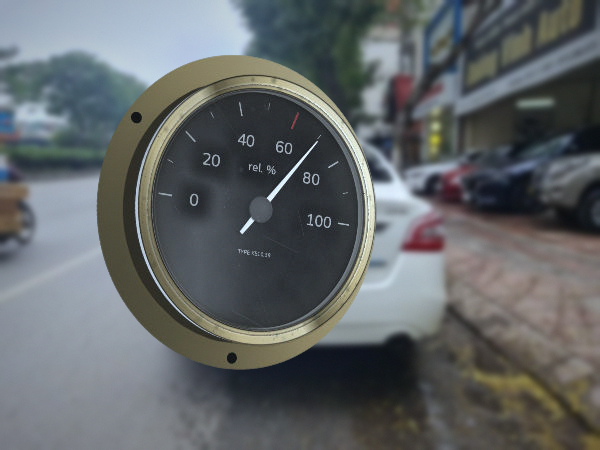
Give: 70,%
